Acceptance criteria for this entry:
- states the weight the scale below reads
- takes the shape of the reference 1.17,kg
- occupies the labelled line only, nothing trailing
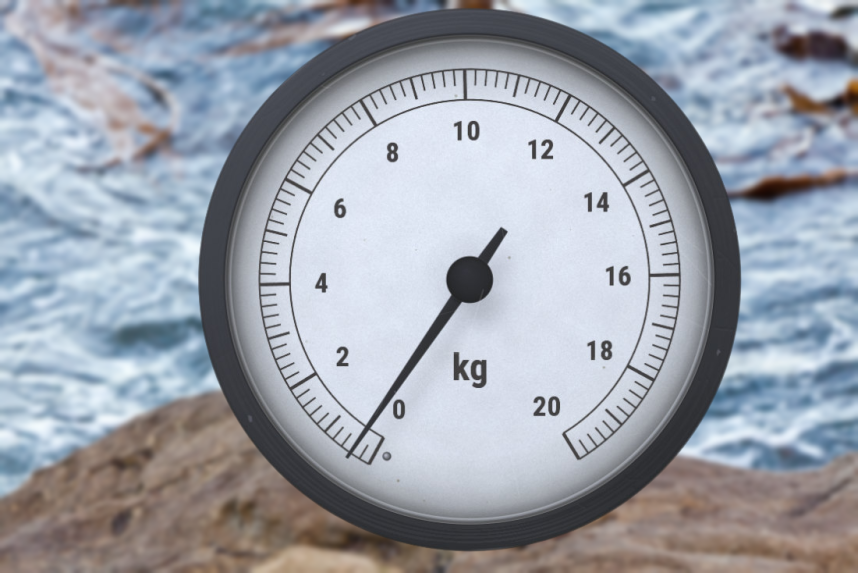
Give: 0.4,kg
